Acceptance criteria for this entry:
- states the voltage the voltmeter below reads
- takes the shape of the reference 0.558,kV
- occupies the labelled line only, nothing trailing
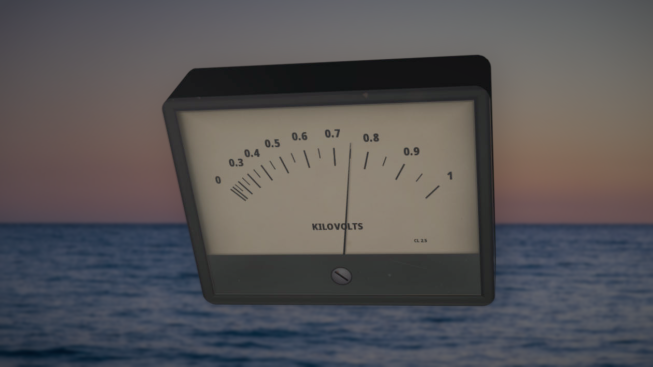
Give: 0.75,kV
